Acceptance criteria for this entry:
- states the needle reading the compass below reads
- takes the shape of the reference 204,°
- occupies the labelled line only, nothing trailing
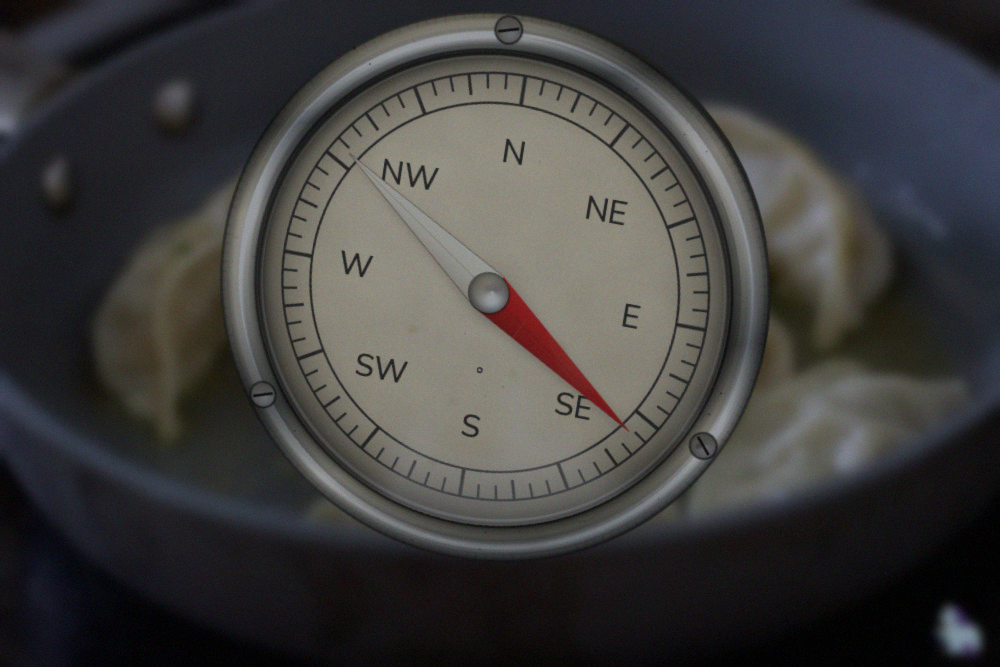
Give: 125,°
